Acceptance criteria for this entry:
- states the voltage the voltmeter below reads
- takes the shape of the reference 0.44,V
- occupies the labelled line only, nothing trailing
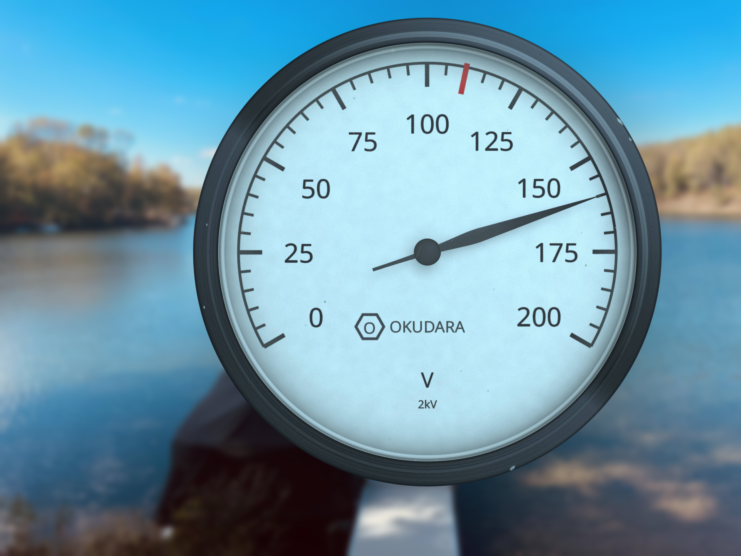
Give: 160,V
